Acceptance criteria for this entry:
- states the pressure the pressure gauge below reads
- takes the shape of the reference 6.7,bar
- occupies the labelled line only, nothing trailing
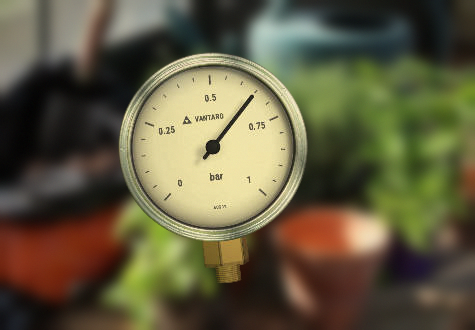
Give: 0.65,bar
